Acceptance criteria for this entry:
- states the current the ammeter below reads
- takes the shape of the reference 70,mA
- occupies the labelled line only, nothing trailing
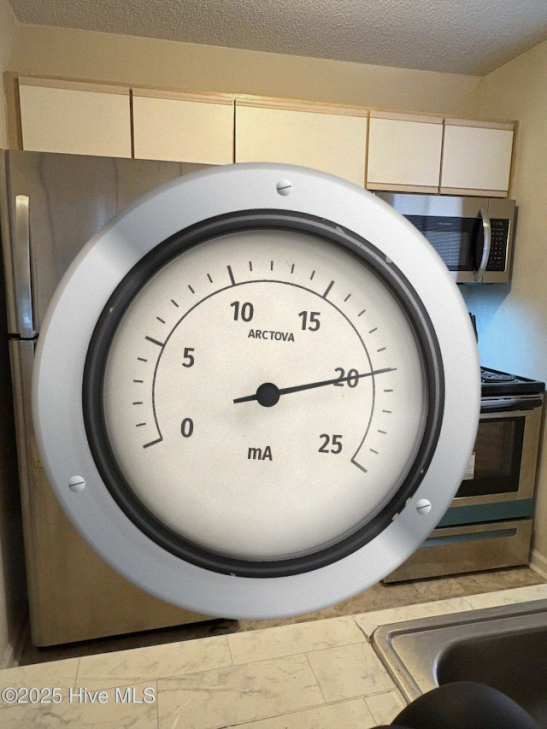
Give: 20,mA
